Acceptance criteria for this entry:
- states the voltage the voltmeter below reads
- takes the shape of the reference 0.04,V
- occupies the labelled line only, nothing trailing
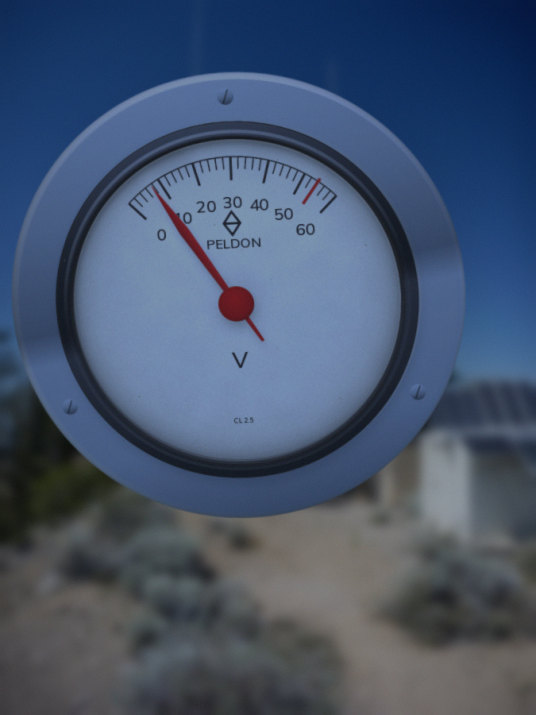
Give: 8,V
